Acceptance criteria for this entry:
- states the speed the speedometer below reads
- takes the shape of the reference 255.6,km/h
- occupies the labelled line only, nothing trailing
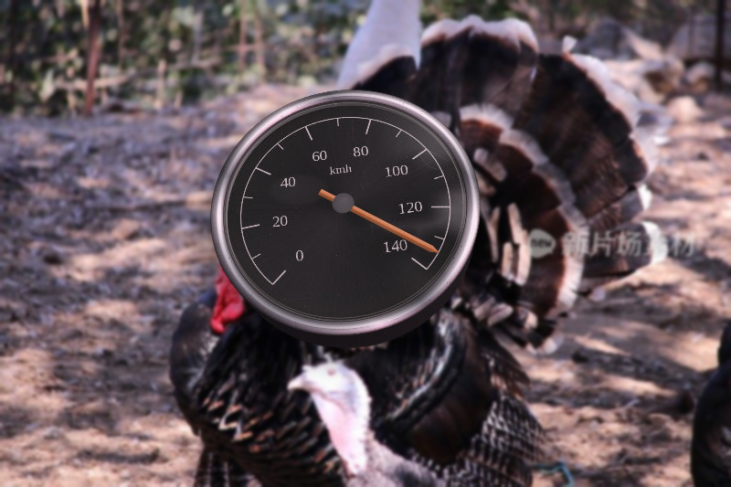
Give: 135,km/h
